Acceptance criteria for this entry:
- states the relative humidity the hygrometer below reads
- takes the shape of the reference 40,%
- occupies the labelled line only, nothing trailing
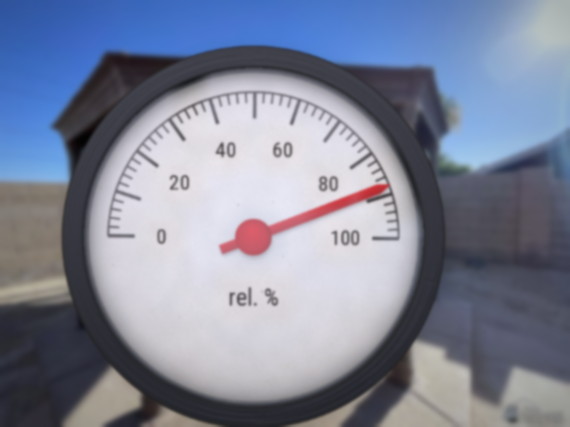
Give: 88,%
